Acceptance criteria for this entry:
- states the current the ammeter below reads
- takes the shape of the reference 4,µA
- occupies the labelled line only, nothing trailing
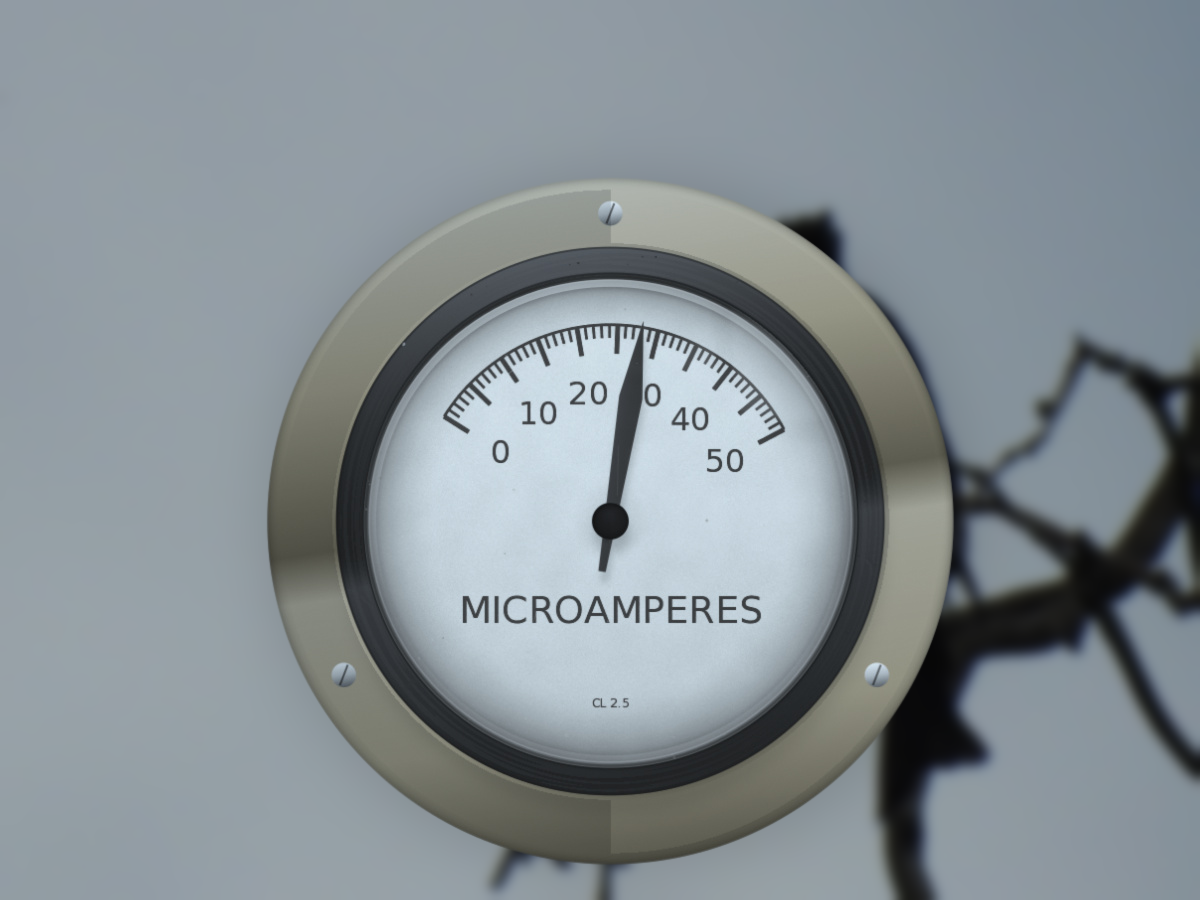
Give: 28,µA
